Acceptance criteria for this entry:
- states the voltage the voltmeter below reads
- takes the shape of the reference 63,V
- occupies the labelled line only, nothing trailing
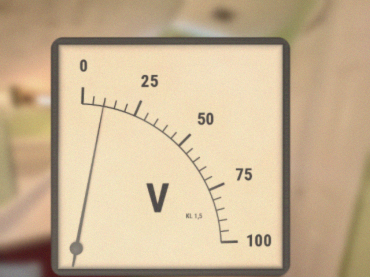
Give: 10,V
